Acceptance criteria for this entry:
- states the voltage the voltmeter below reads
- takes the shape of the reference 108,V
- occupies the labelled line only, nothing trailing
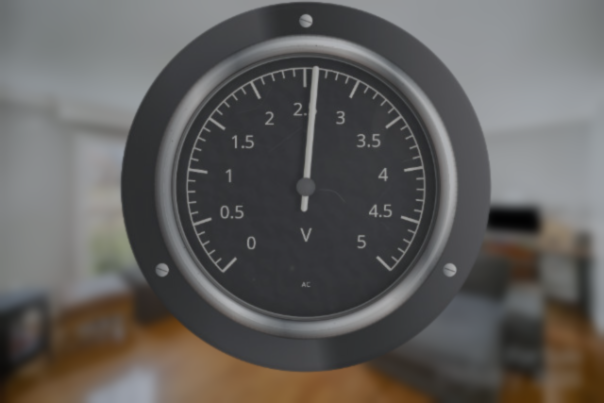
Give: 2.6,V
